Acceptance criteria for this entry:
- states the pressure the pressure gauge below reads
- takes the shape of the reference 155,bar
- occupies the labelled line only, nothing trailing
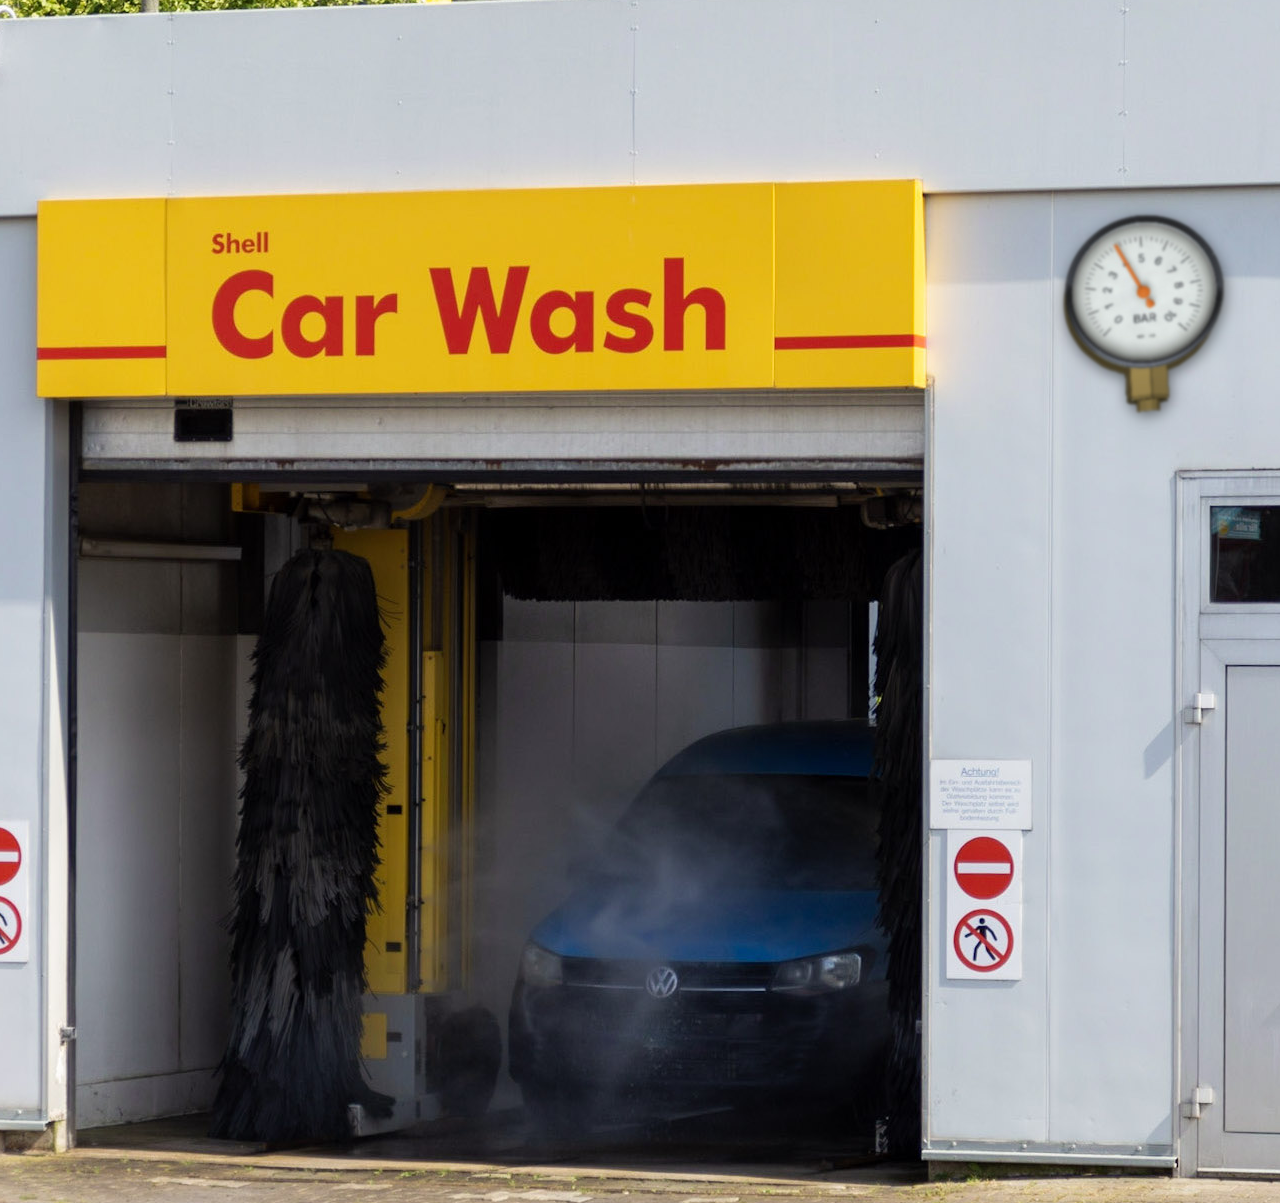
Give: 4,bar
